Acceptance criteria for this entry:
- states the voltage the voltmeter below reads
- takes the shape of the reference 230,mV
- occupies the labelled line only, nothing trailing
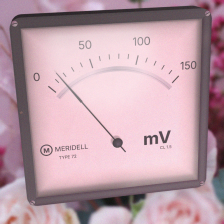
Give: 15,mV
